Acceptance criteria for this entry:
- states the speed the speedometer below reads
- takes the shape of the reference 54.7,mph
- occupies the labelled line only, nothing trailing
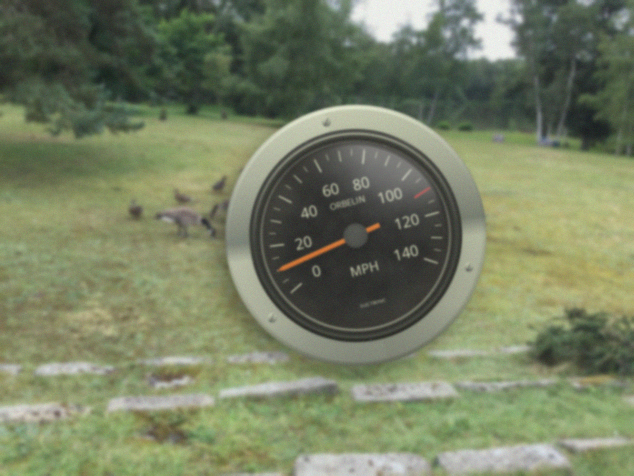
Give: 10,mph
